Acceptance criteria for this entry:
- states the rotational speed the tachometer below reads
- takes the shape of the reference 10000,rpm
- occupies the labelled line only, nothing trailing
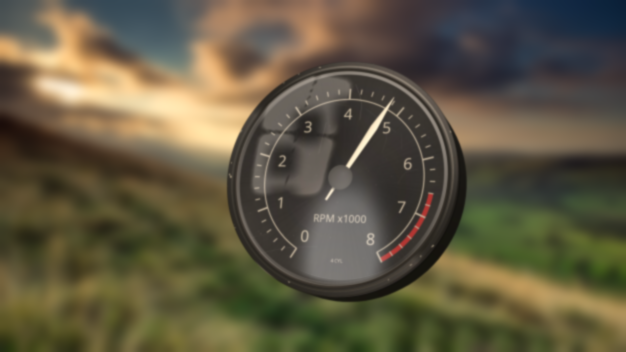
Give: 4800,rpm
